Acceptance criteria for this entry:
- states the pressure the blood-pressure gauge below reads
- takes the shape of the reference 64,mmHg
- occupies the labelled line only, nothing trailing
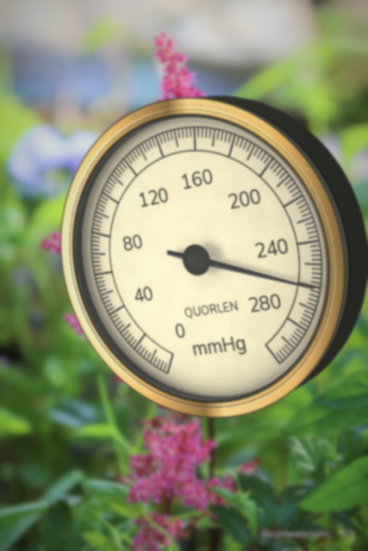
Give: 260,mmHg
